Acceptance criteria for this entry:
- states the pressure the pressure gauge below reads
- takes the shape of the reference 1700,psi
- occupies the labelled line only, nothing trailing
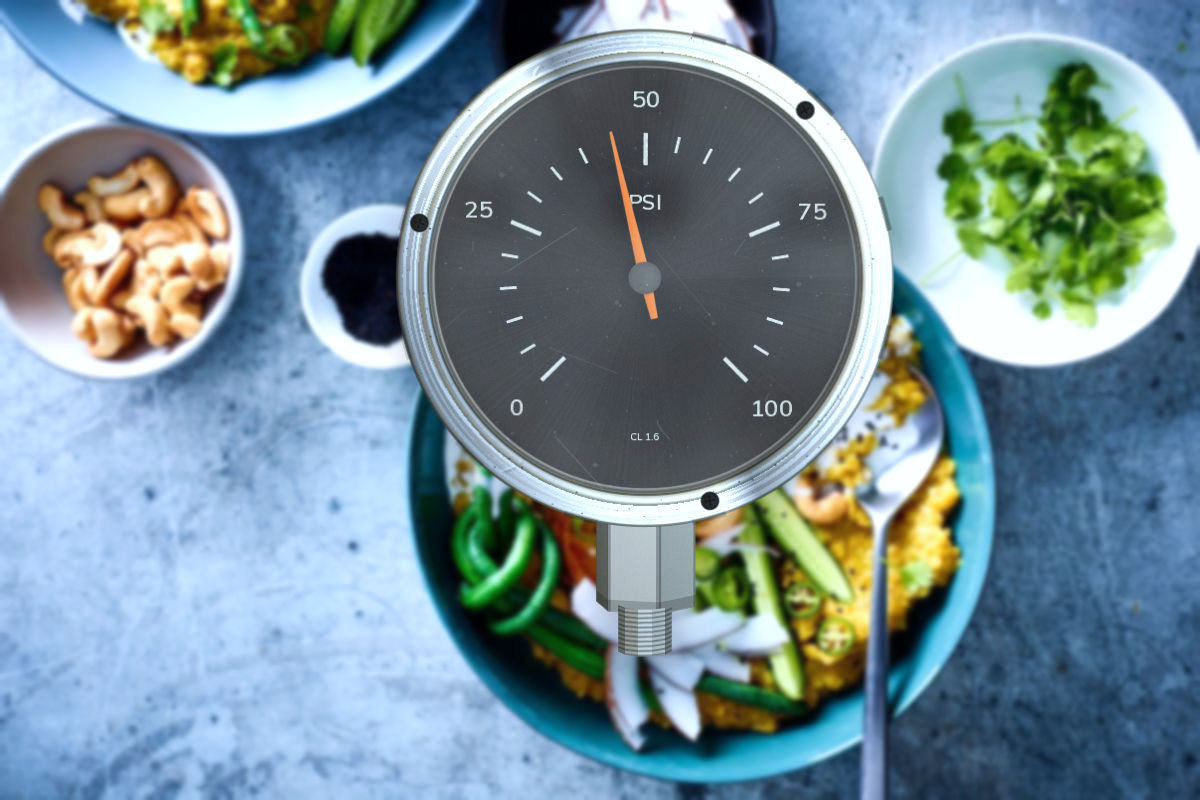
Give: 45,psi
